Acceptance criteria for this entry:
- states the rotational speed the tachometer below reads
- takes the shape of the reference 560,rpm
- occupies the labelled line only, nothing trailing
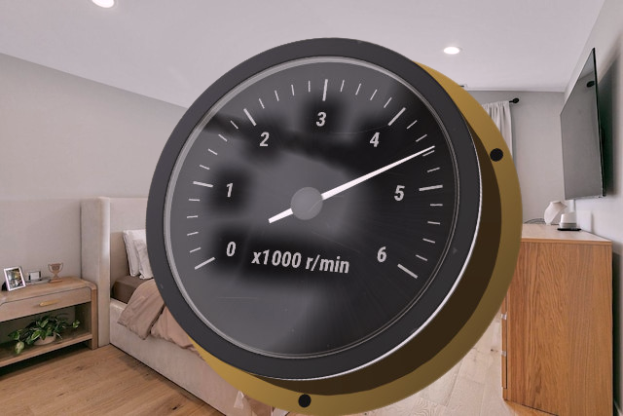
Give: 4600,rpm
